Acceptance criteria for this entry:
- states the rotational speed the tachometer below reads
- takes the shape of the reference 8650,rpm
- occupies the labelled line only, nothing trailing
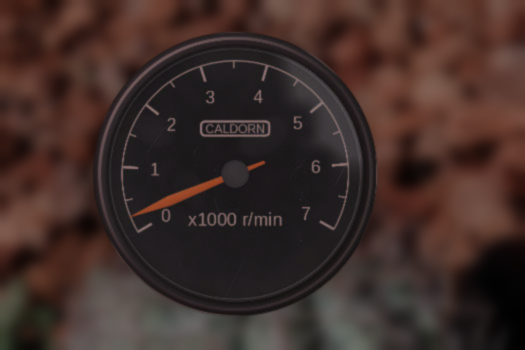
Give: 250,rpm
